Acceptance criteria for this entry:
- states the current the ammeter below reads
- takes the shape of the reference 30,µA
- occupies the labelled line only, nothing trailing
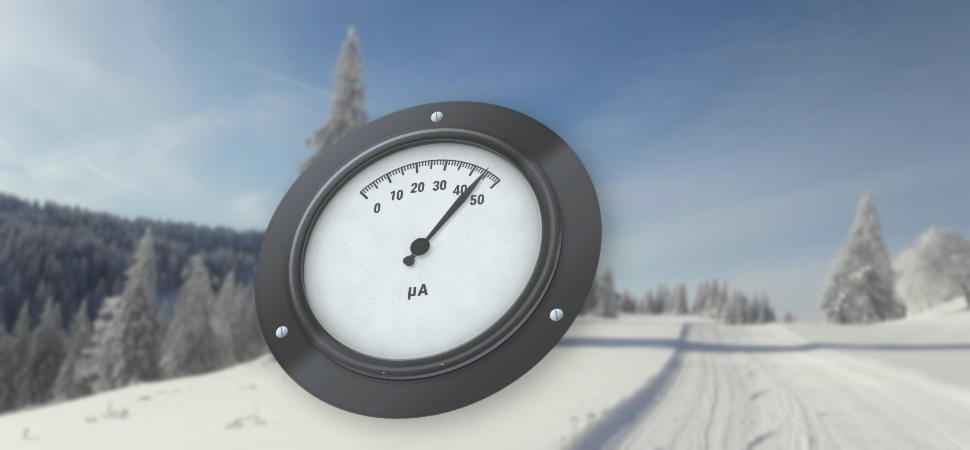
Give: 45,µA
